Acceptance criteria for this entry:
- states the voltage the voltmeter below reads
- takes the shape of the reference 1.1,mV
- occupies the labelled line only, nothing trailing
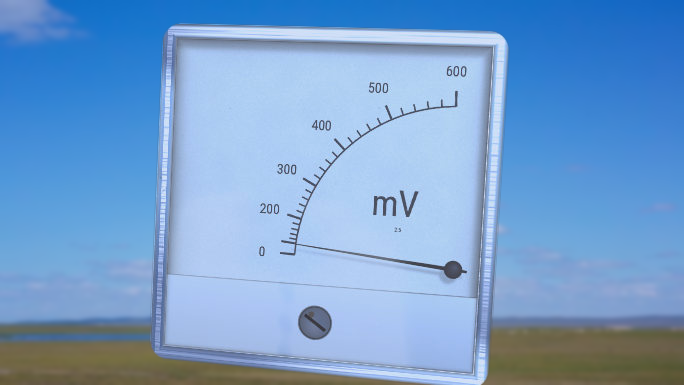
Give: 100,mV
